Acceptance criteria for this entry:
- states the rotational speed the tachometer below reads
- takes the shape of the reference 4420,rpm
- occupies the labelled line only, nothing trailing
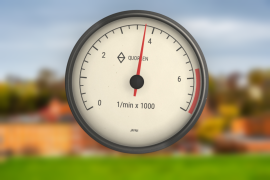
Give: 3750,rpm
